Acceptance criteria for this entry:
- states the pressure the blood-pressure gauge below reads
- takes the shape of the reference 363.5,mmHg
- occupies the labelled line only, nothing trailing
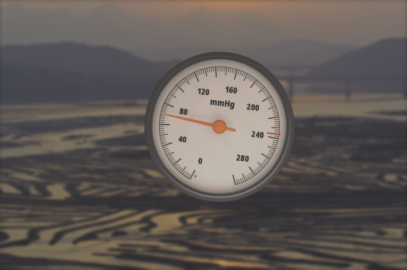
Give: 70,mmHg
